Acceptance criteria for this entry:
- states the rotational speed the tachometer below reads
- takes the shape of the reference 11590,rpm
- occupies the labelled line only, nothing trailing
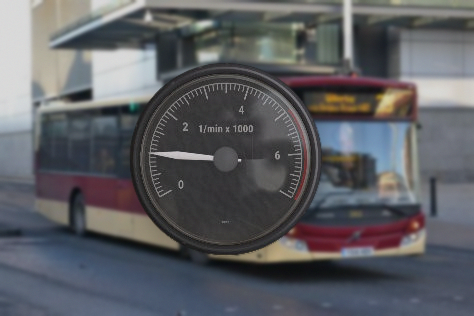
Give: 1000,rpm
